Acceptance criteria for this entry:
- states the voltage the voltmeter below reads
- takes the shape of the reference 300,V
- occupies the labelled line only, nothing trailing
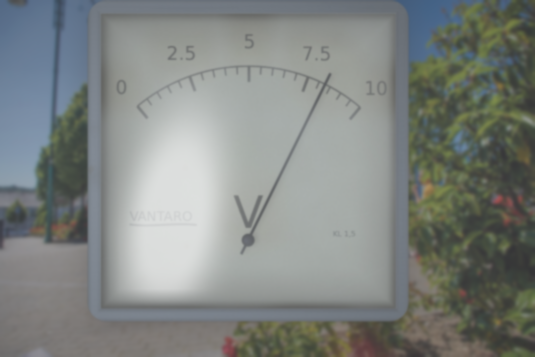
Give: 8.25,V
